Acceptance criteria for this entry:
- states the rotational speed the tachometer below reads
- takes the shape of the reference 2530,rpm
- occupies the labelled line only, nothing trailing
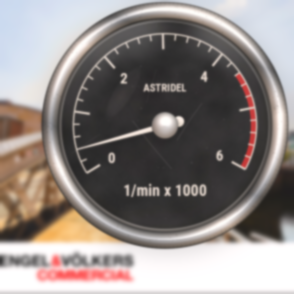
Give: 400,rpm
